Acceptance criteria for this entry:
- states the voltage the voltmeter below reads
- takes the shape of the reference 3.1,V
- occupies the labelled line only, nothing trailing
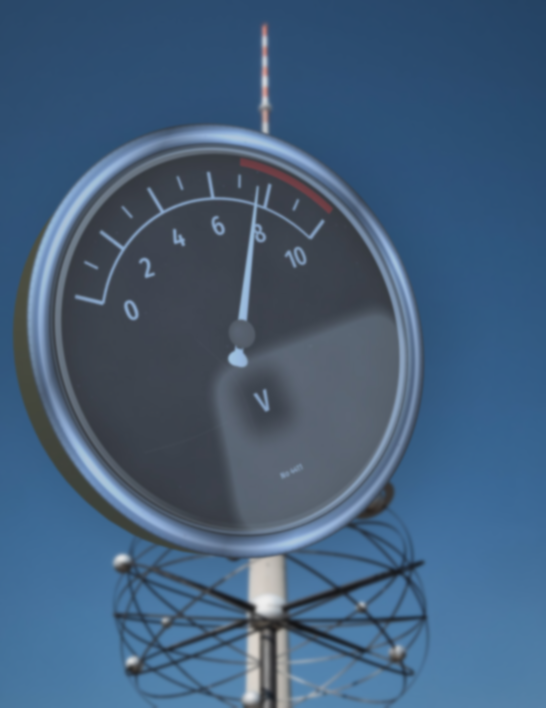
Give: 7.5,V
